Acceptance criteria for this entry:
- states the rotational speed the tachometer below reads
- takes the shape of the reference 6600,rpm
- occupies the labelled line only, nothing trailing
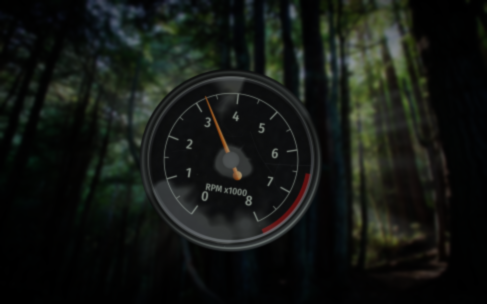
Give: 3250,rpm
